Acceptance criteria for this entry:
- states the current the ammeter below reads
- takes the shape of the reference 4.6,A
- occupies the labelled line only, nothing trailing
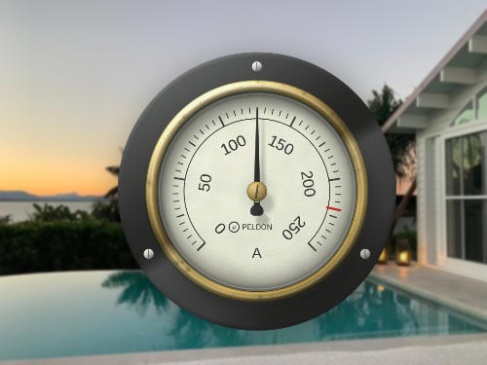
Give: 125,A
